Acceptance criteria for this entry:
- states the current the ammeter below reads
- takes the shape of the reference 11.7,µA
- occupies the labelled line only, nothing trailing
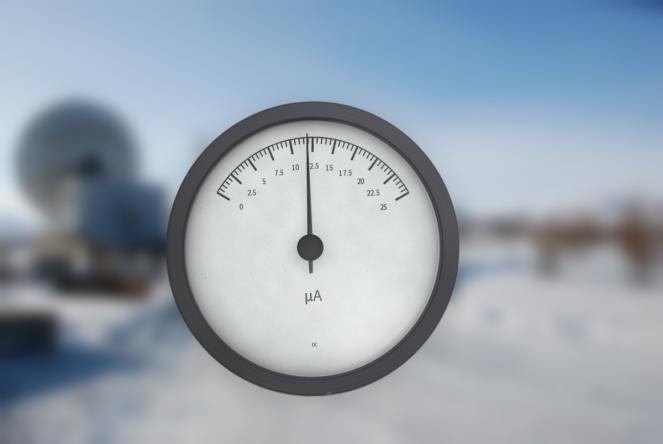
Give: 12,µA
